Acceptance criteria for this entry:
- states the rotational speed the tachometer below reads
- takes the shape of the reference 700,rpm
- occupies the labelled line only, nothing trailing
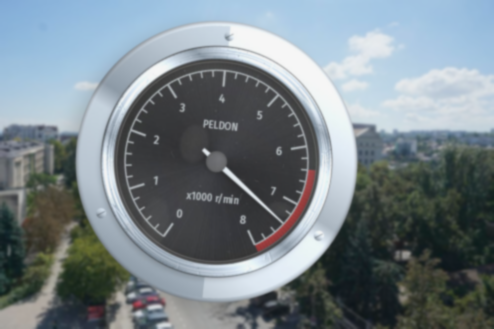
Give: 7400,rpm
